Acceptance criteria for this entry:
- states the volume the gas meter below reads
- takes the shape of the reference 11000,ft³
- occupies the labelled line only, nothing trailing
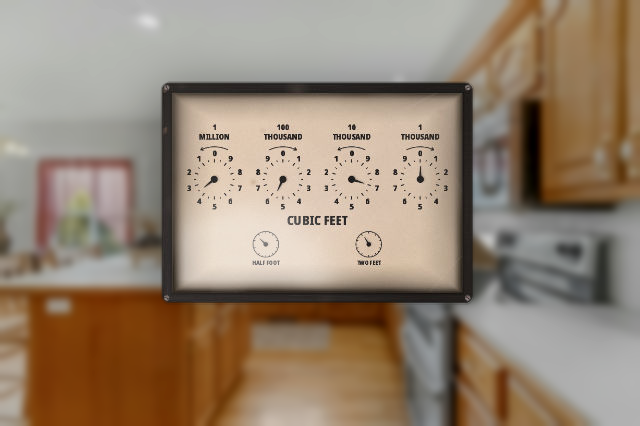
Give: 357000,ft³
